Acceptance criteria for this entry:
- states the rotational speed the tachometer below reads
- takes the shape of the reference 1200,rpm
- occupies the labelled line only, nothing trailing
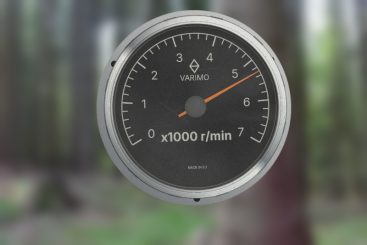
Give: 5300,rpm
